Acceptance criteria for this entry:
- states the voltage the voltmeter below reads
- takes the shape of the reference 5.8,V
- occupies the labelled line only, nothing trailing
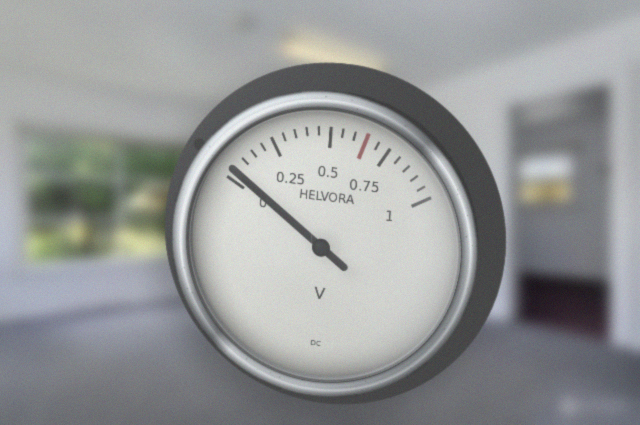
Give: 0.05,V
